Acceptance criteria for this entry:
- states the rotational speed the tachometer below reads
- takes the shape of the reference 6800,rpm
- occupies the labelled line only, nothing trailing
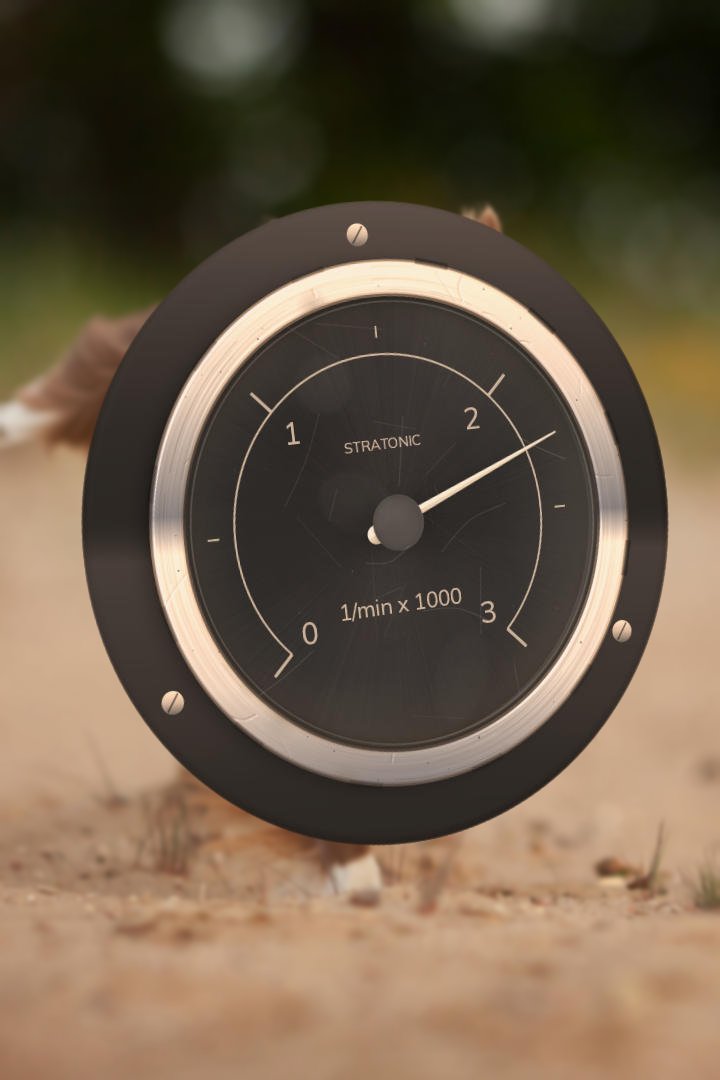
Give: 2250,rpm
